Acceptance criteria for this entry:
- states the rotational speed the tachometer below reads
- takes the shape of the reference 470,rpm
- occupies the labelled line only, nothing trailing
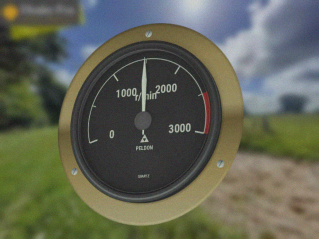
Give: 1500,rpm
